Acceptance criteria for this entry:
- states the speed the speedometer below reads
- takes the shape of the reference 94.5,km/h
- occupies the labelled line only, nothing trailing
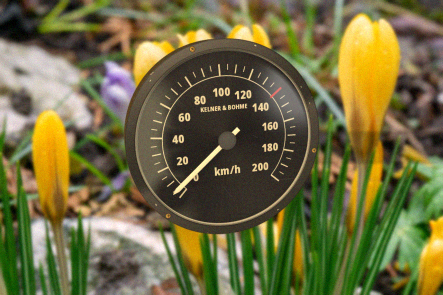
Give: 5,km/h
